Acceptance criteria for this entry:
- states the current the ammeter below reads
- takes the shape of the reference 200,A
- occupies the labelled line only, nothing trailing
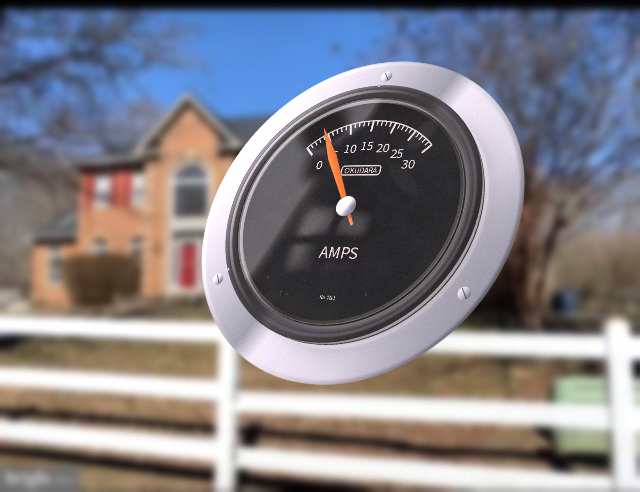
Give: 5,A
